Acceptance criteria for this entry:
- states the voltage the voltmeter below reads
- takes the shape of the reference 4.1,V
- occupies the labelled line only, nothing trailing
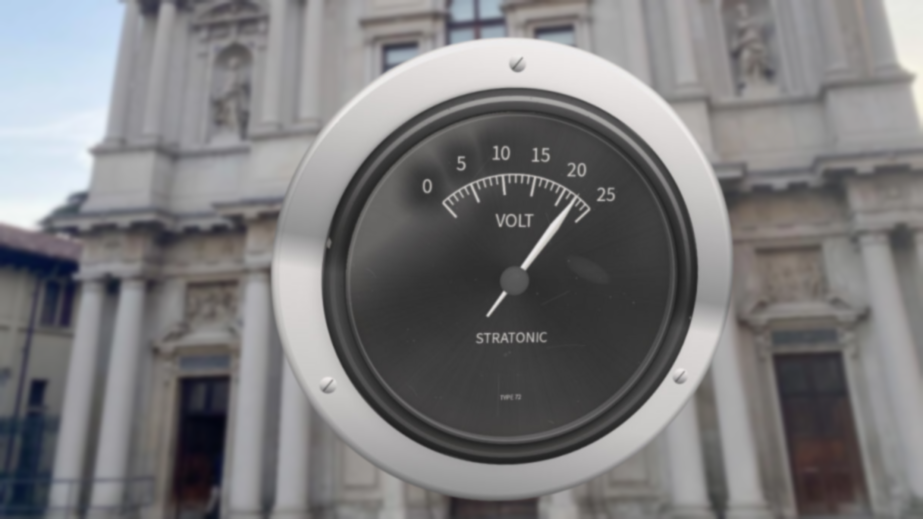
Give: 22,V
